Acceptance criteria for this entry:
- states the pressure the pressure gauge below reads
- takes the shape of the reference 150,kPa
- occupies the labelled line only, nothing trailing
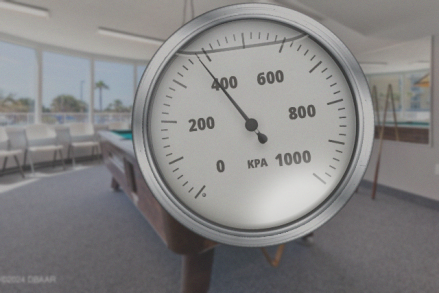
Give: 380,kPa
